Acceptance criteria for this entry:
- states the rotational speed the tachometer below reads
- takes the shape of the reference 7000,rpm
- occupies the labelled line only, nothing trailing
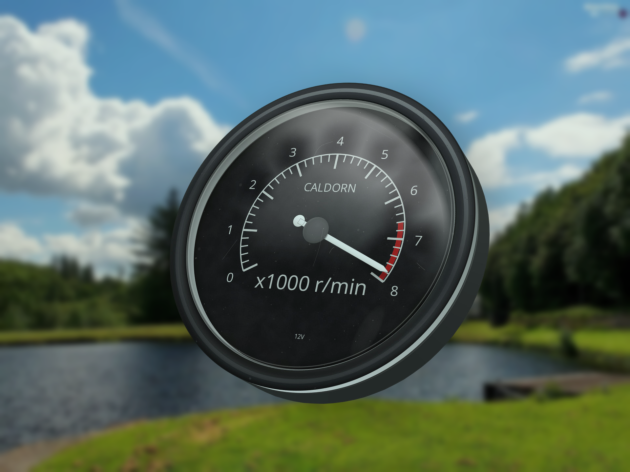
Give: 7800,rpm
